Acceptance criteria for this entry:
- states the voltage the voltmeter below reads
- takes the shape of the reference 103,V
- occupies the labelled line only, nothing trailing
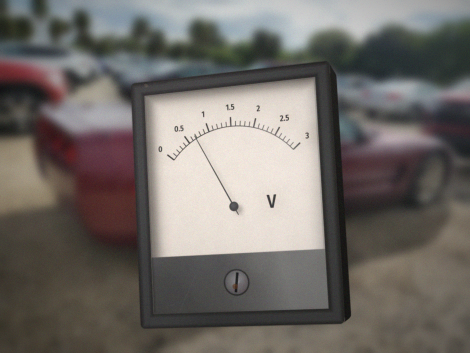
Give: 0.7,V
